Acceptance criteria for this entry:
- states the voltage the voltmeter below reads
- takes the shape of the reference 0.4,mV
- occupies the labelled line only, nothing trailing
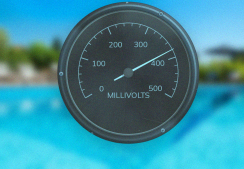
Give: 380,mV
